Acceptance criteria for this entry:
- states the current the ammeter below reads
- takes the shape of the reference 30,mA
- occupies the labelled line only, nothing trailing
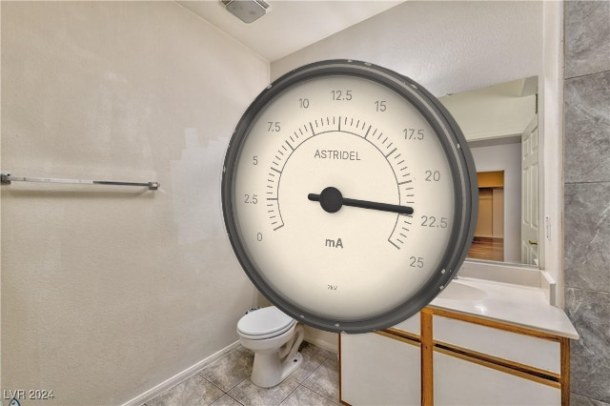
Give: 22,mA
